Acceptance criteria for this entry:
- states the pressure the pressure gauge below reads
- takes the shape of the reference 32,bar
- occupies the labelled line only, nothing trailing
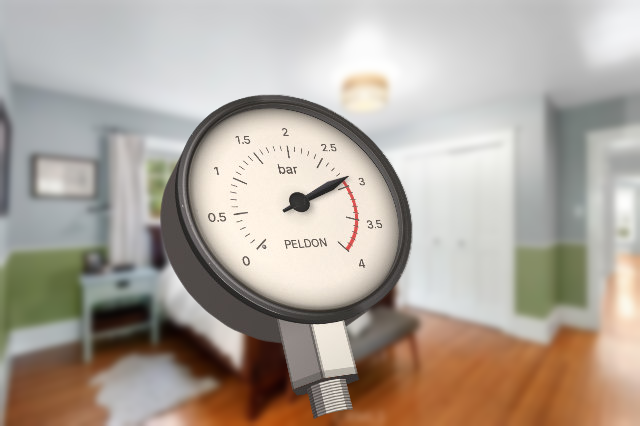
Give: 2.9,bar
